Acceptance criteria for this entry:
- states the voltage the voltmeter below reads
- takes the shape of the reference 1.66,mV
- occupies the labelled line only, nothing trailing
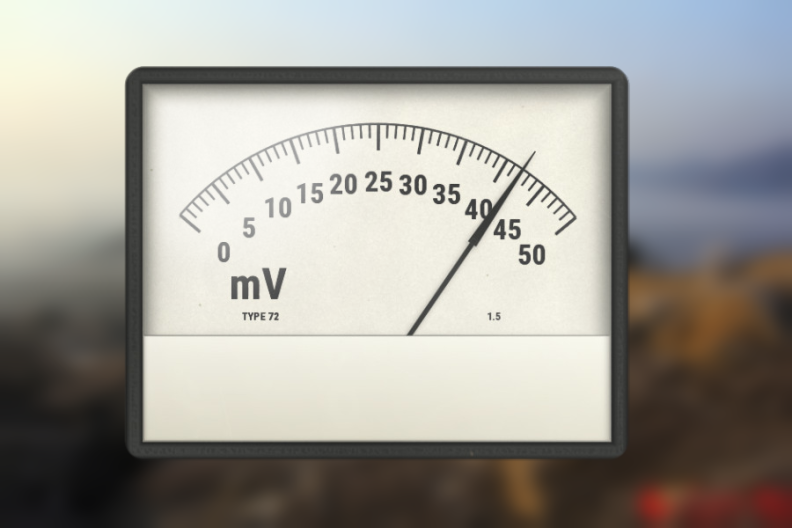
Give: 42,mV
